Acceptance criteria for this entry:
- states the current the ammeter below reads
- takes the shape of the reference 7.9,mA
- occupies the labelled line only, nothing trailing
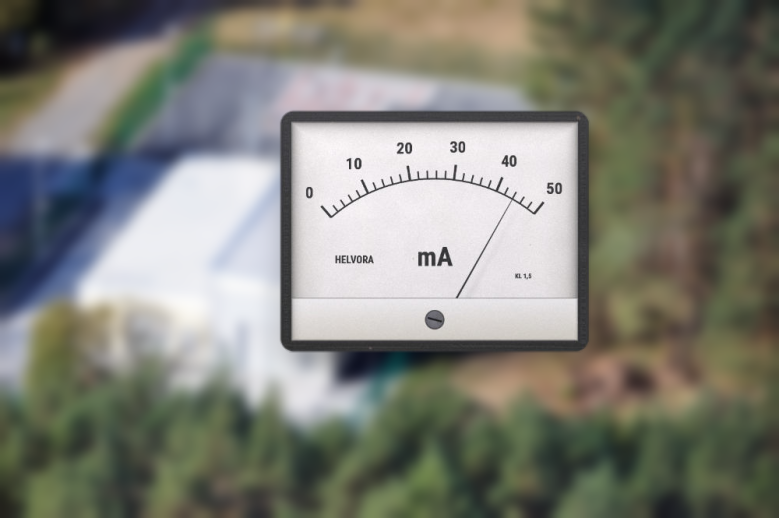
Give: 44,mA
